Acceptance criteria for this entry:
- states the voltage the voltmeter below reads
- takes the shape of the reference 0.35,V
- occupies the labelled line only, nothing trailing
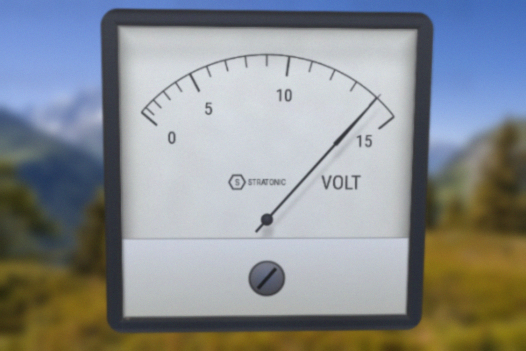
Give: 14,V
